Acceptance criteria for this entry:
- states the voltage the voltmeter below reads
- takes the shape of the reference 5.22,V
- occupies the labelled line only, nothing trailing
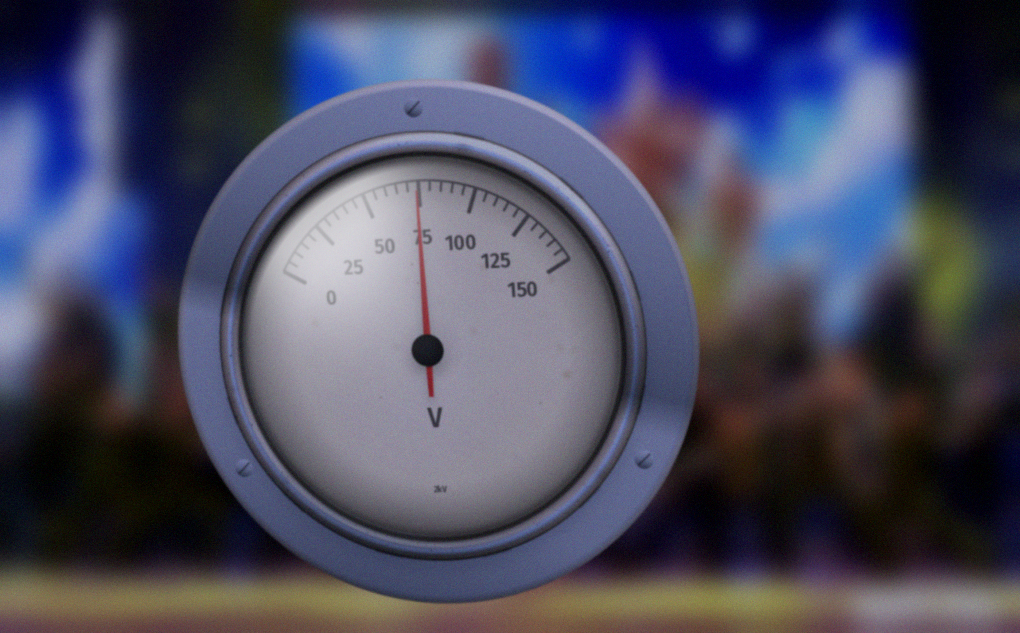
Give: 75,V
